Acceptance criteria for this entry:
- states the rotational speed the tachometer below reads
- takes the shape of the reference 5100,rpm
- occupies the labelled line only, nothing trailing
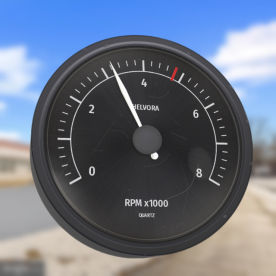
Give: 3200,rpm
